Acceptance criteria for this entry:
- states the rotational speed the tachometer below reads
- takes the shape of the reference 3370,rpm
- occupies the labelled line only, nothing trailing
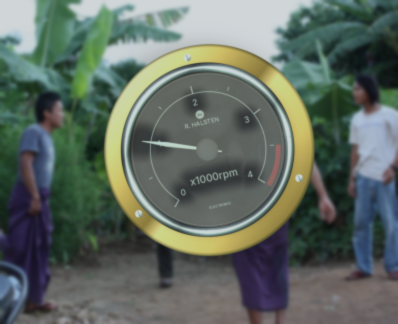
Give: 1000,rpm
